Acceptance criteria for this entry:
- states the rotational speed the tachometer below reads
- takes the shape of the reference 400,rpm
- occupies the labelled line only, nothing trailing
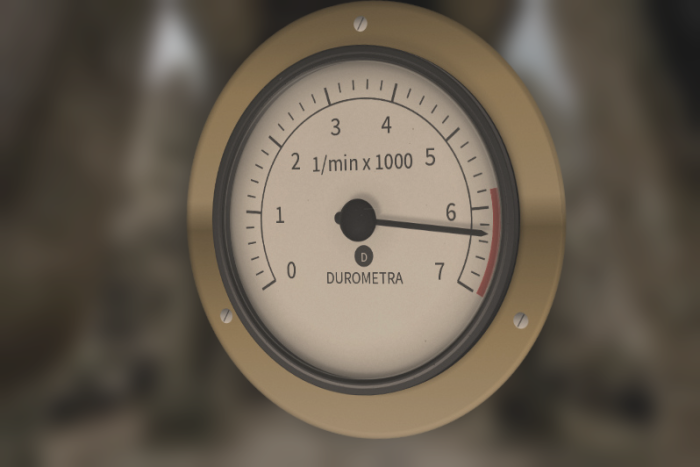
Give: 6300,rpm
